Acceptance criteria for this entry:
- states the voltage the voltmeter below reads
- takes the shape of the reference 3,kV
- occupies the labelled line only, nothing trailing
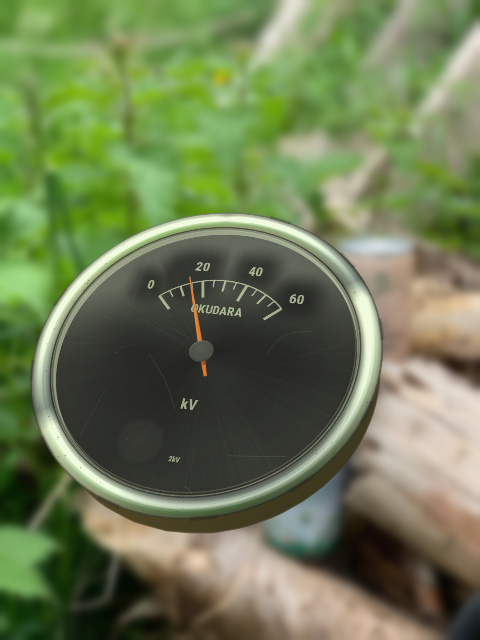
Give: 15,kV
